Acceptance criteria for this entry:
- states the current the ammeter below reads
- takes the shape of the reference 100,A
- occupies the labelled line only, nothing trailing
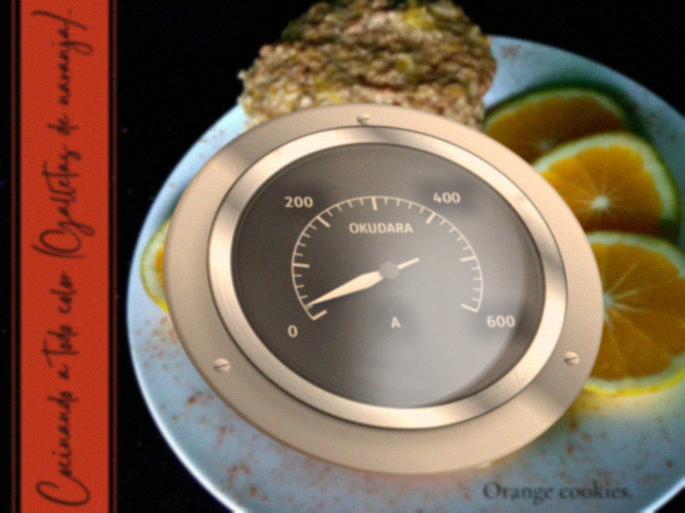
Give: 20,A
